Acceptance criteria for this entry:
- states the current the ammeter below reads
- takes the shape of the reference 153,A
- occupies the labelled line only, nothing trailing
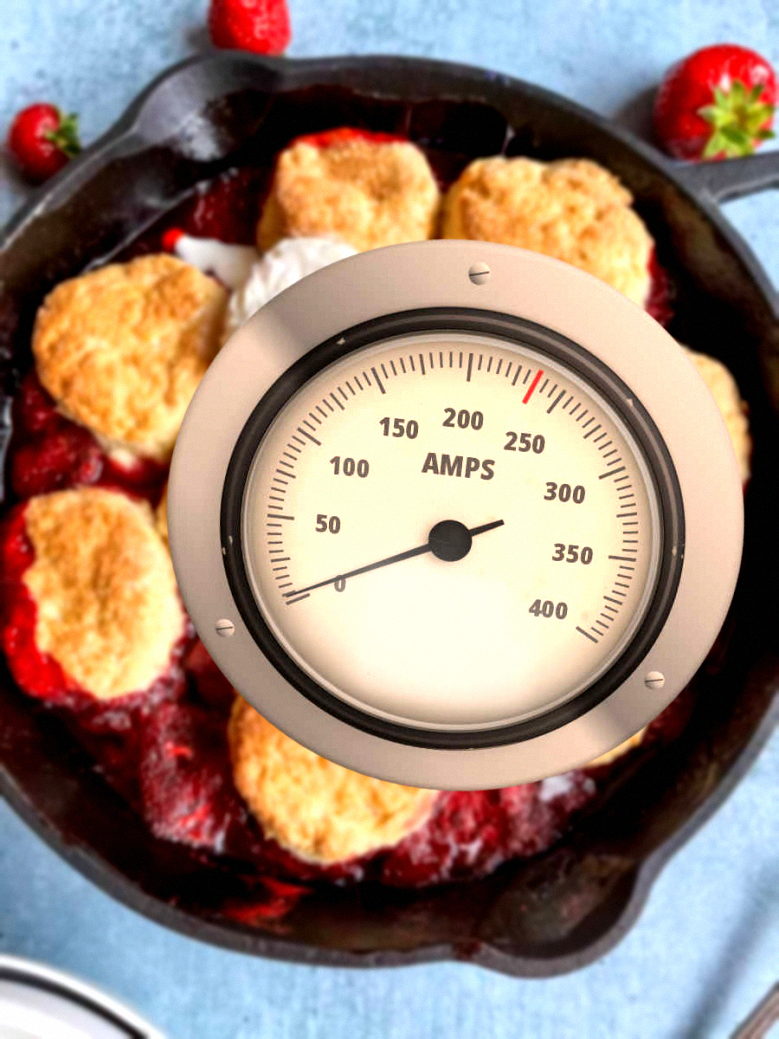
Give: 5,A
